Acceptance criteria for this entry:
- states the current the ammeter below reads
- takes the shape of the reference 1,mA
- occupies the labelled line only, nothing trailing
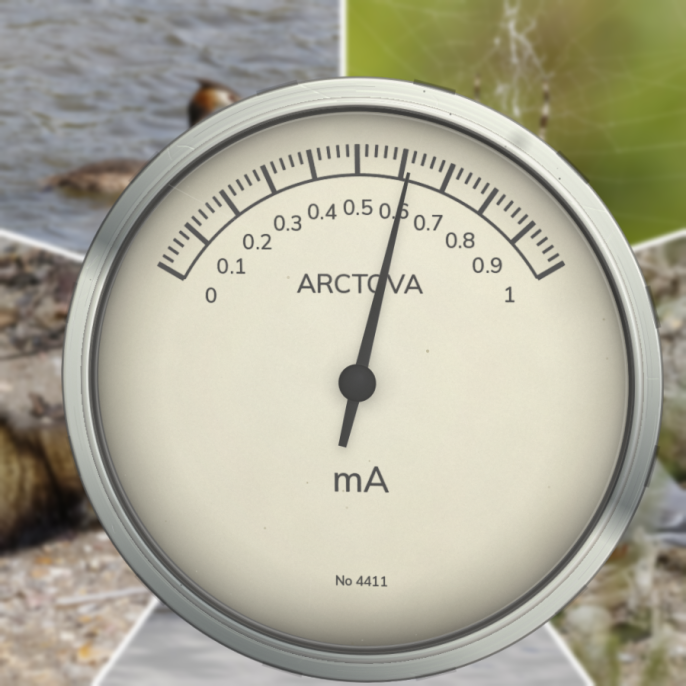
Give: 0.62,mA
